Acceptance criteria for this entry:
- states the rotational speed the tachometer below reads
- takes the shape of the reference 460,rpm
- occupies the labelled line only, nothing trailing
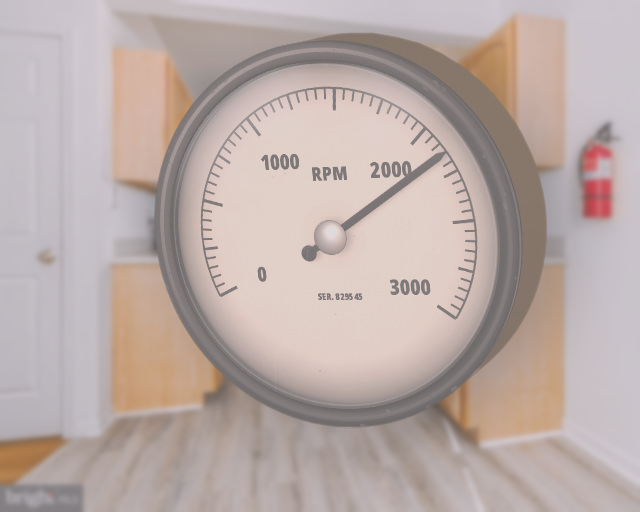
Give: 2150,rpm
